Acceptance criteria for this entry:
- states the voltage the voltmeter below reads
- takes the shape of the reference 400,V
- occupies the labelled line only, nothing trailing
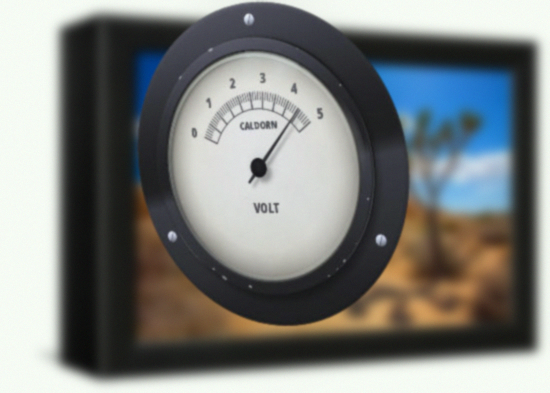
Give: 4.5,V
